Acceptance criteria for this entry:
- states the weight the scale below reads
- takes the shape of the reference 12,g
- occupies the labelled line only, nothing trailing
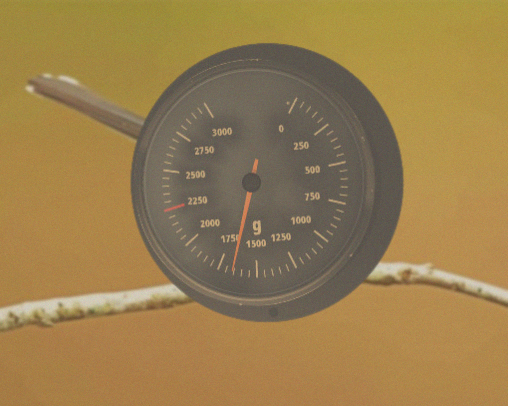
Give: 1650,g
